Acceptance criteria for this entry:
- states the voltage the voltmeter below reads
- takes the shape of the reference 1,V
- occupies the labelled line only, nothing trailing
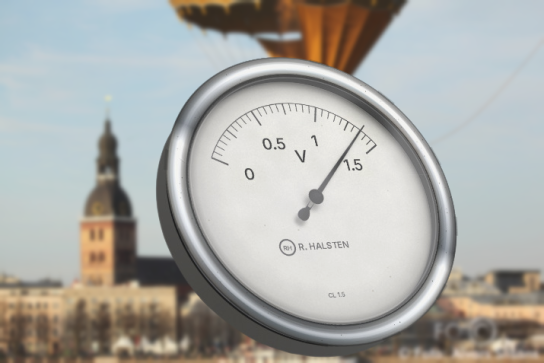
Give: 1.35,V
